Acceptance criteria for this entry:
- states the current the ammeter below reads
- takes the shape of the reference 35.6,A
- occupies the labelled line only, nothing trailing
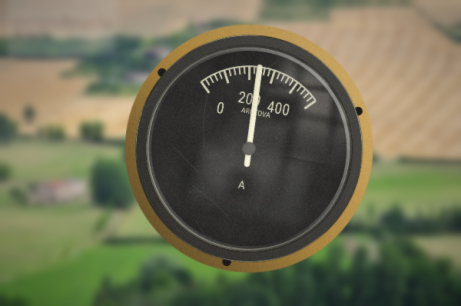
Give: 240,A
